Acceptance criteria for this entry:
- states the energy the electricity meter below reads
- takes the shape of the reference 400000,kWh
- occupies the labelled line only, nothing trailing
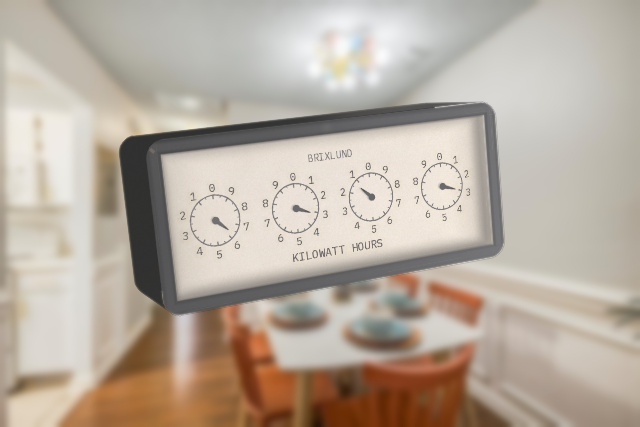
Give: 6313,kWh
